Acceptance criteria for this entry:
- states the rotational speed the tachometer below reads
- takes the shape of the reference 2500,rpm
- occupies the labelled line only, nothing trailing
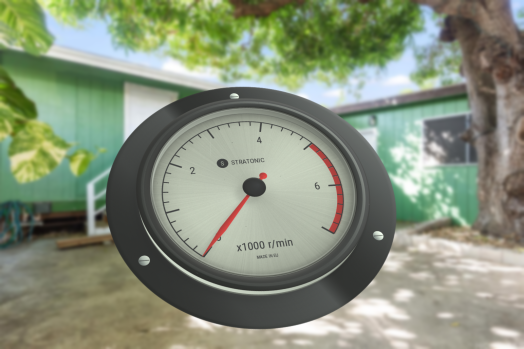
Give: 0,rpm
